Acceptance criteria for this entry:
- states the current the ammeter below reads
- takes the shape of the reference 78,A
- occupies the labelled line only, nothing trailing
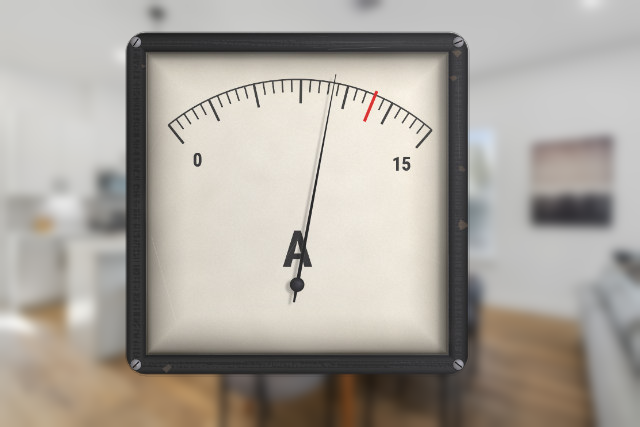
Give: 9.25,A
